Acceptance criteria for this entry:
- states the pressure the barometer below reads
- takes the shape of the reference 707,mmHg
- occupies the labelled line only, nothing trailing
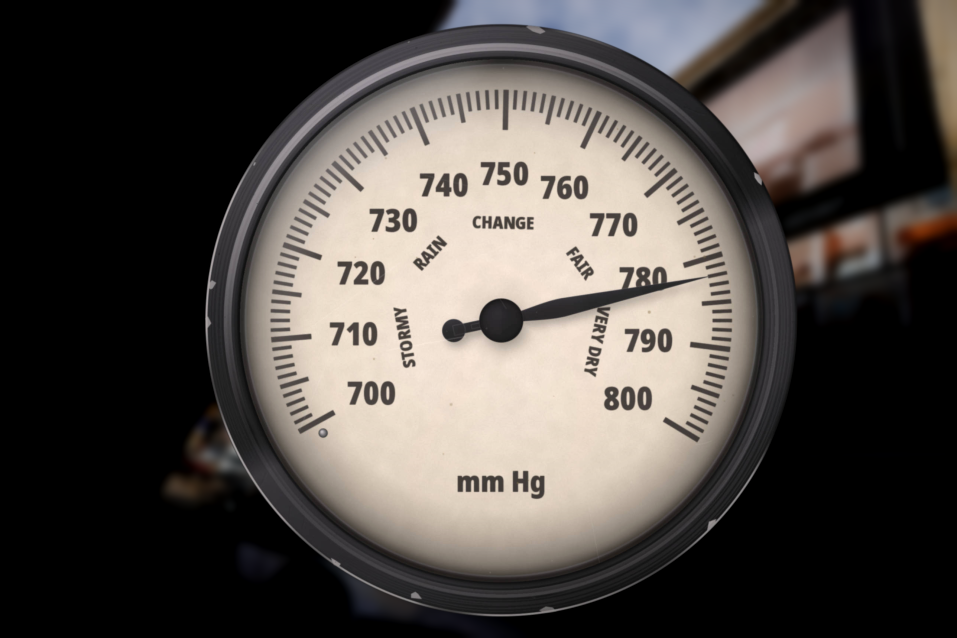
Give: 782,mmHg
